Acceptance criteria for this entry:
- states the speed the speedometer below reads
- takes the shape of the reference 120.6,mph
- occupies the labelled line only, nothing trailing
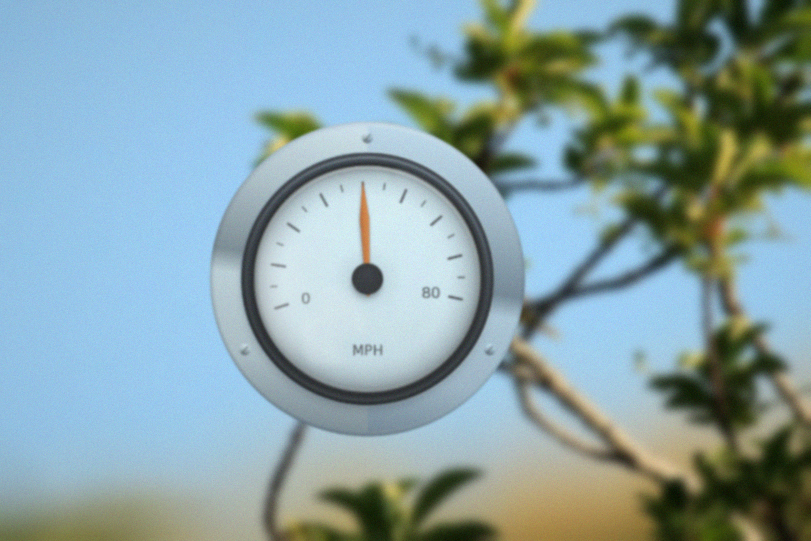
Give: 40,mph
